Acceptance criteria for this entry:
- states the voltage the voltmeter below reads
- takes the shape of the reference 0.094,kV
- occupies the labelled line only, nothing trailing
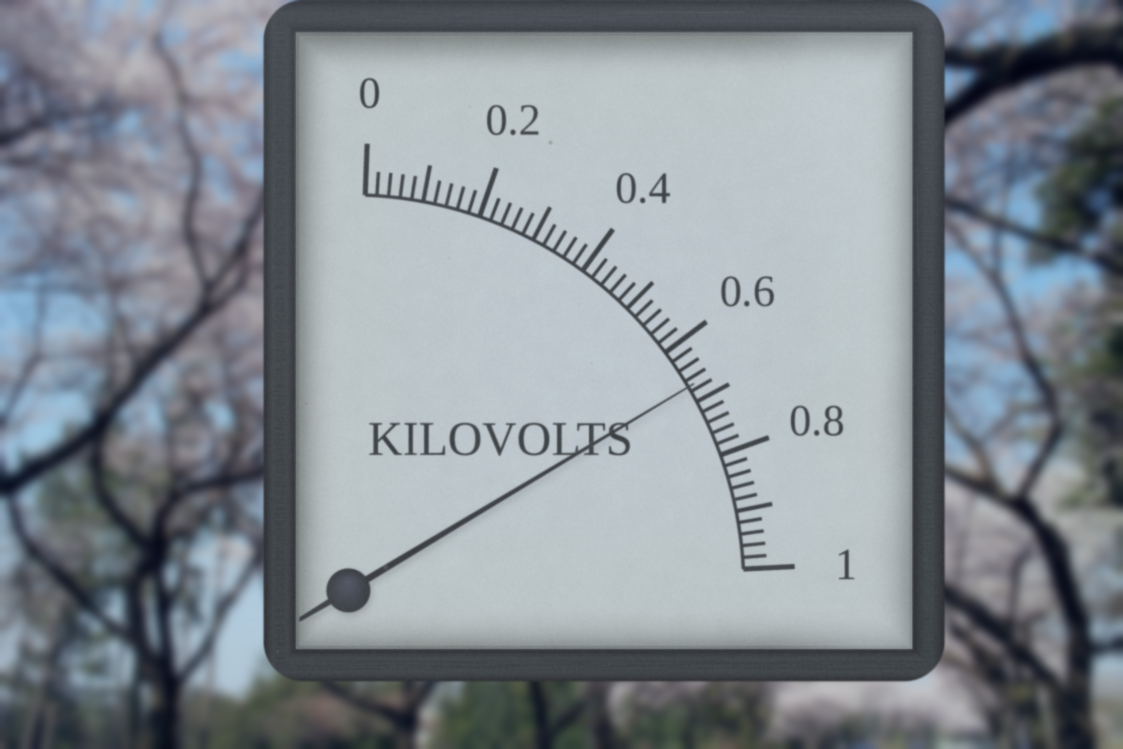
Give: 0.67,kV
